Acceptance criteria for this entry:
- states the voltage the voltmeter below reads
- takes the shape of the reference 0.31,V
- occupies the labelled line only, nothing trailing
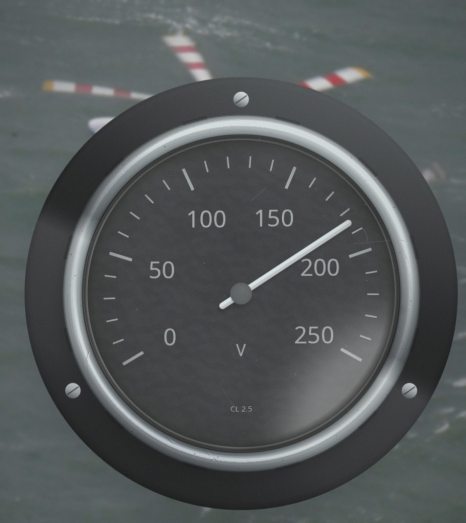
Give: 185,V
